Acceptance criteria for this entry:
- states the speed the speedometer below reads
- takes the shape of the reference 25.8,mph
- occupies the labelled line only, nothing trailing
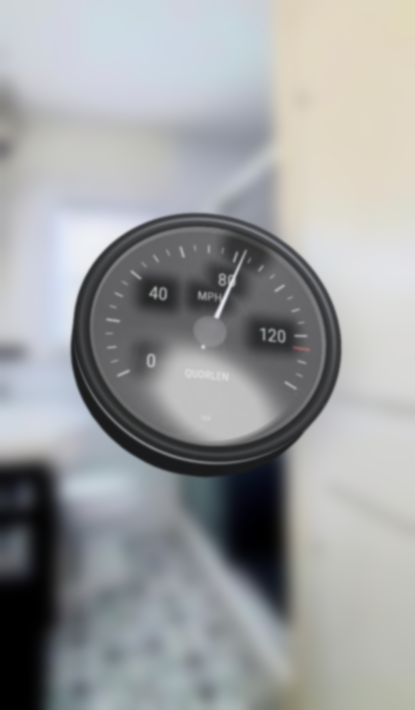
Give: 82.5,mph
